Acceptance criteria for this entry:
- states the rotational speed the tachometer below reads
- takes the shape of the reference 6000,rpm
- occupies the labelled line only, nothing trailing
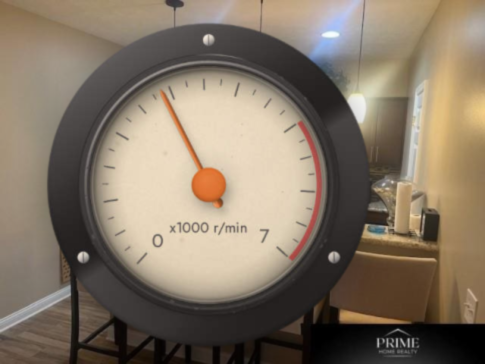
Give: 2875,rpm
